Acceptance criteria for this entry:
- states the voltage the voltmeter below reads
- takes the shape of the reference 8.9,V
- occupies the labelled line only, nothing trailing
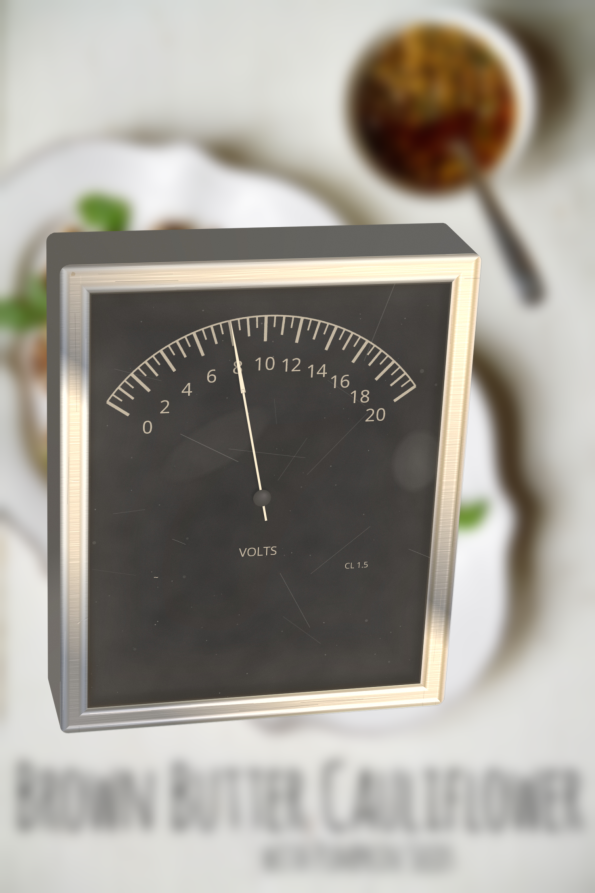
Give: 8,V
